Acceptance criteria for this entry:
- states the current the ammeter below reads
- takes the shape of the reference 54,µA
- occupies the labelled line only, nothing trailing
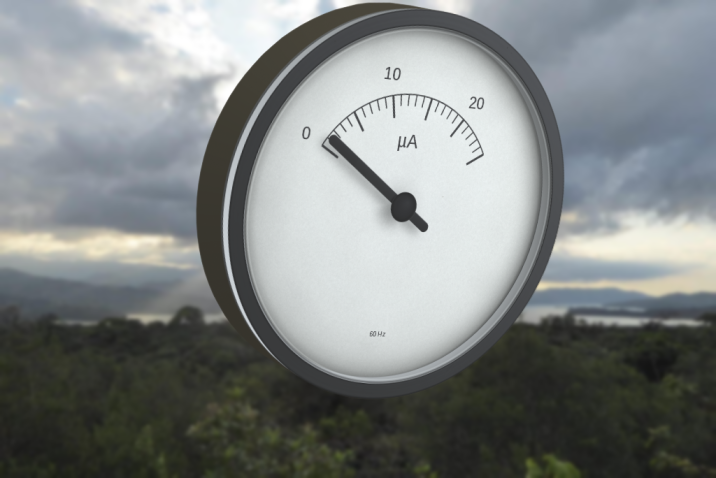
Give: 1,µA
